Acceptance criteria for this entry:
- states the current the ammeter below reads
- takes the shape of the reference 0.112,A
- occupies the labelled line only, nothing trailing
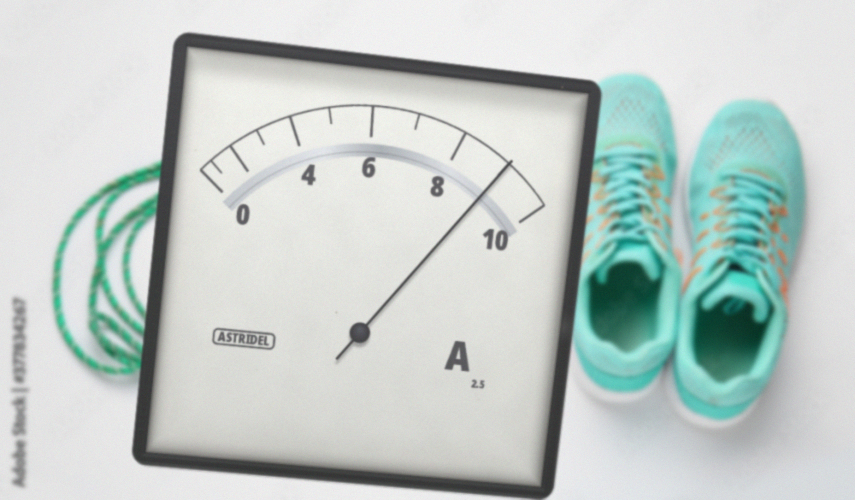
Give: 9,A
